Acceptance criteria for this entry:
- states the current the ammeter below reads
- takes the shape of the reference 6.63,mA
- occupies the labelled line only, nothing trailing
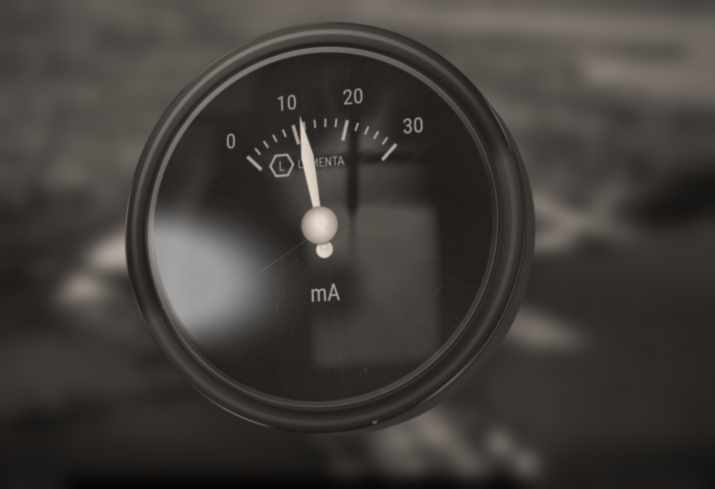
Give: 12,mA
